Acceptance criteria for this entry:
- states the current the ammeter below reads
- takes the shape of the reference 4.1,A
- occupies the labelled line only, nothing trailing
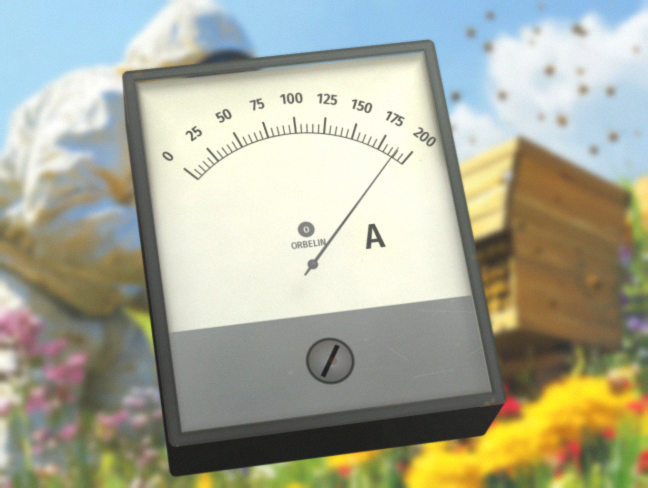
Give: 190,A
